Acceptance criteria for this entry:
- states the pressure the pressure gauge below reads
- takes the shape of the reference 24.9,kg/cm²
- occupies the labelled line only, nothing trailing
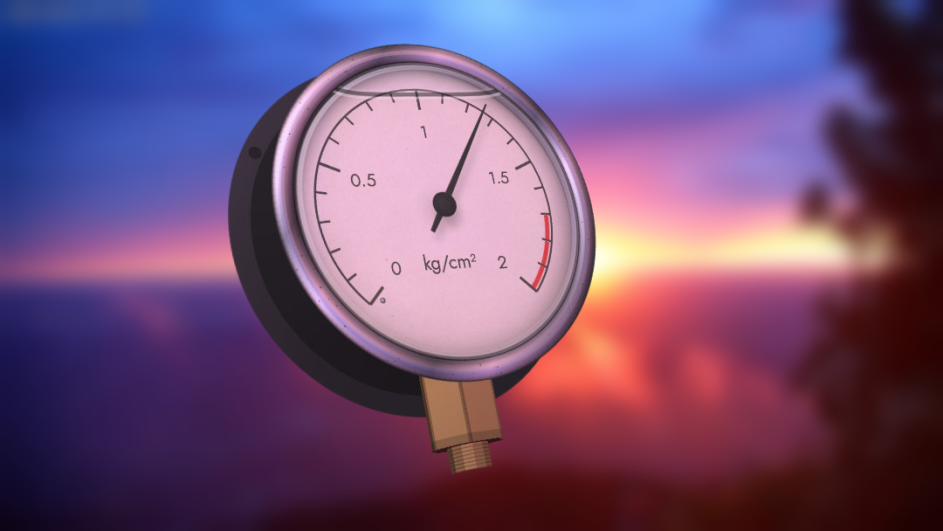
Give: 1.25,kg/cm²
